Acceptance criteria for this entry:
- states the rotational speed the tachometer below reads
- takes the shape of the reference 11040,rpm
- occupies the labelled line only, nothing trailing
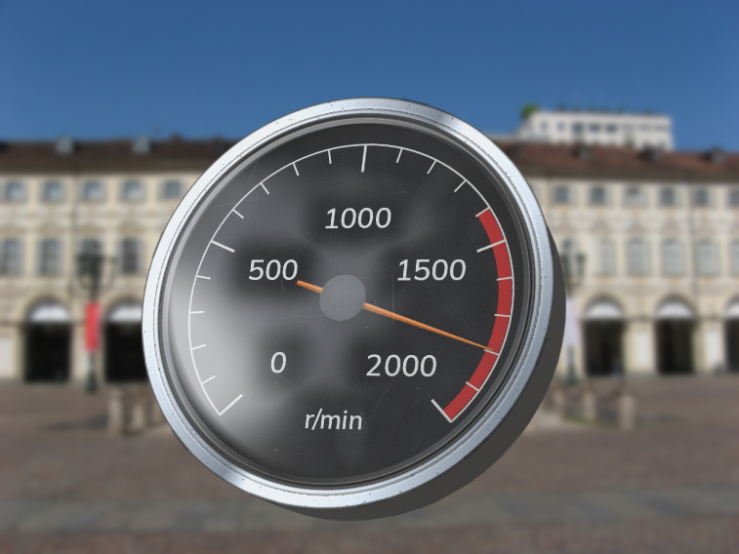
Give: 1800,rpm
